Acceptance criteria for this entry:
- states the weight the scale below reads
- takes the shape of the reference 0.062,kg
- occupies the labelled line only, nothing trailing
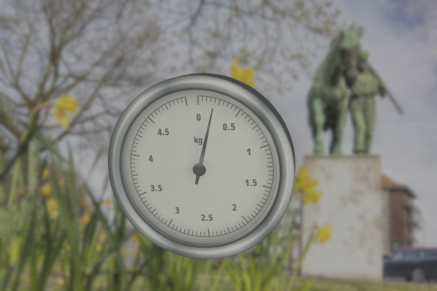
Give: 0.2,kg
